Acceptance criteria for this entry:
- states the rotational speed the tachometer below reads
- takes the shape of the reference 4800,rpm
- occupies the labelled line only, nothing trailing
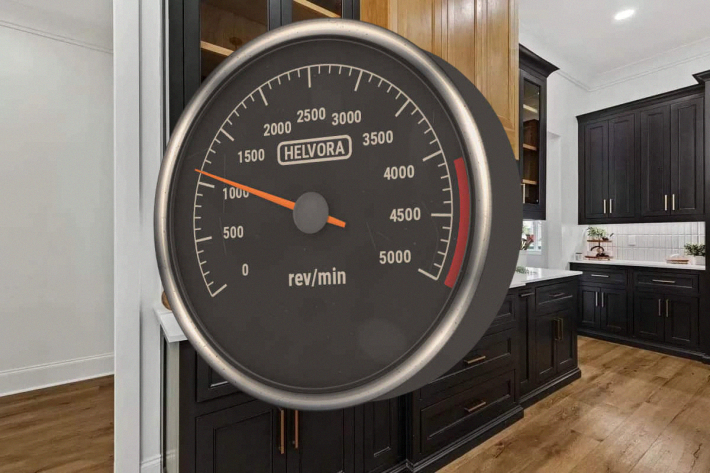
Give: 1100,rpm
